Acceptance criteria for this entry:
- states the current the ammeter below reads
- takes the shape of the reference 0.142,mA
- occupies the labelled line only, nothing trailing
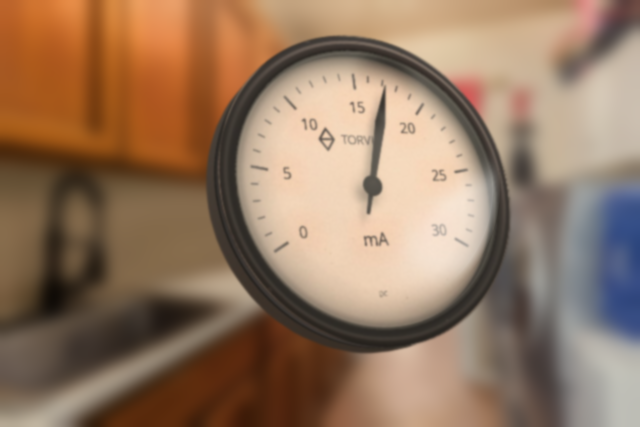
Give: 17,mA
